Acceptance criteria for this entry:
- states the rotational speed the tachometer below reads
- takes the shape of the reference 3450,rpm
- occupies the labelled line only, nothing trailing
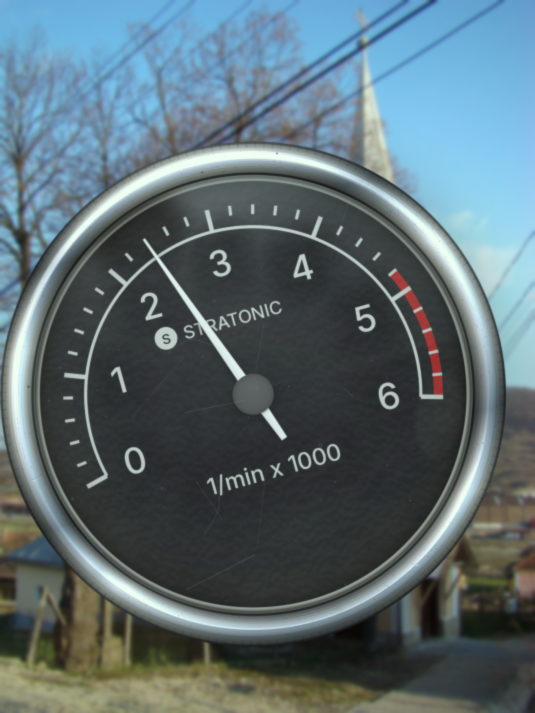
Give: 2400,rpm
